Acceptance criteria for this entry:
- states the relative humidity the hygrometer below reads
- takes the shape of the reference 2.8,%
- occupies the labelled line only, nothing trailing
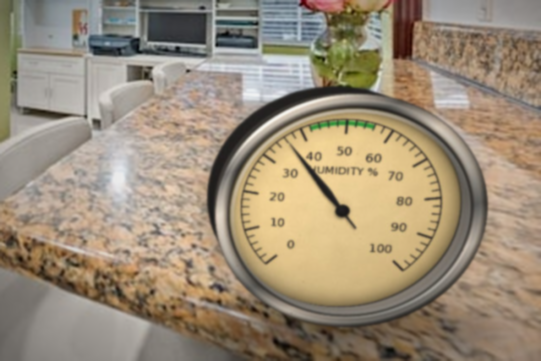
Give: 36,%
